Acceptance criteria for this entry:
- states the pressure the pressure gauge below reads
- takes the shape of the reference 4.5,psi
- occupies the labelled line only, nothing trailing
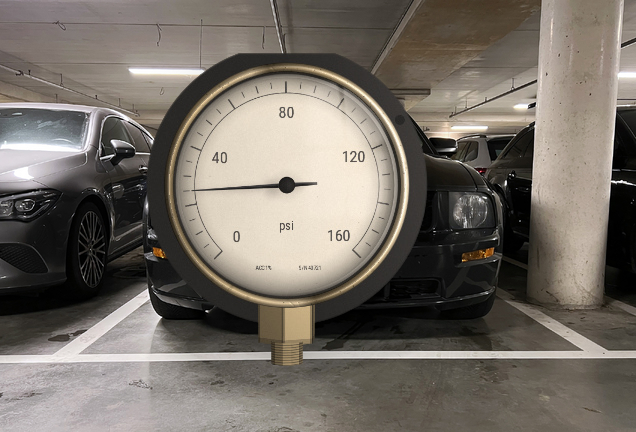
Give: 25,psi
